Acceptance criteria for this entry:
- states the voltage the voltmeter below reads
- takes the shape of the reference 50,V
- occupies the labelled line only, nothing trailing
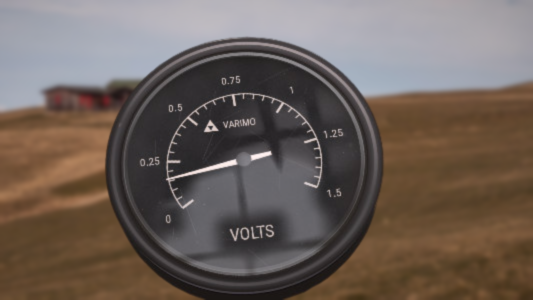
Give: 0.15,V
